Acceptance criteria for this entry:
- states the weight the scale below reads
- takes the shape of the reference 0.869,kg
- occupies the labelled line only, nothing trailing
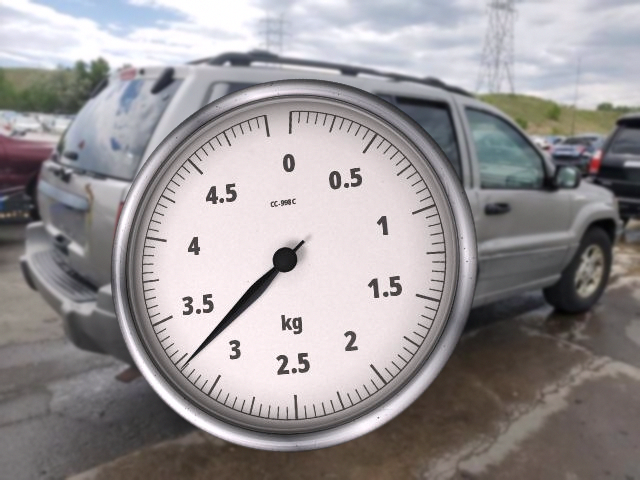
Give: 3.2,kg
